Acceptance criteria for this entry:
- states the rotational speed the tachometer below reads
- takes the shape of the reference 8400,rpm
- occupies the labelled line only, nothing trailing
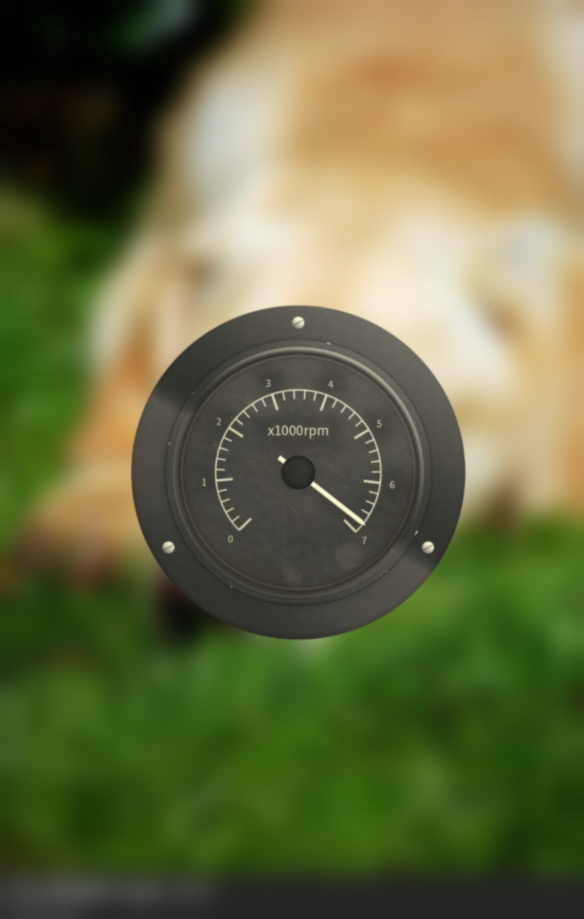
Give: 6800,rpm
